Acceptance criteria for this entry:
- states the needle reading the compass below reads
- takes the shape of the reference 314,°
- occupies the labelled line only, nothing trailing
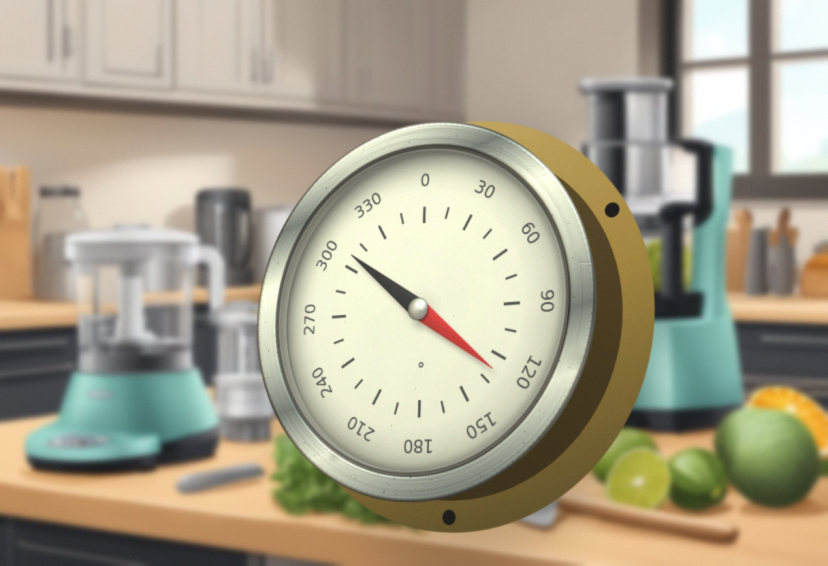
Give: 127.5,°
